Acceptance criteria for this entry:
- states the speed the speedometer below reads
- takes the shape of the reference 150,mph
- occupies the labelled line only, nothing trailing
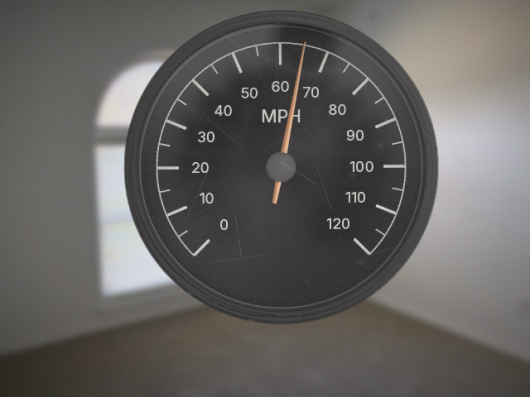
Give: 65,mph
